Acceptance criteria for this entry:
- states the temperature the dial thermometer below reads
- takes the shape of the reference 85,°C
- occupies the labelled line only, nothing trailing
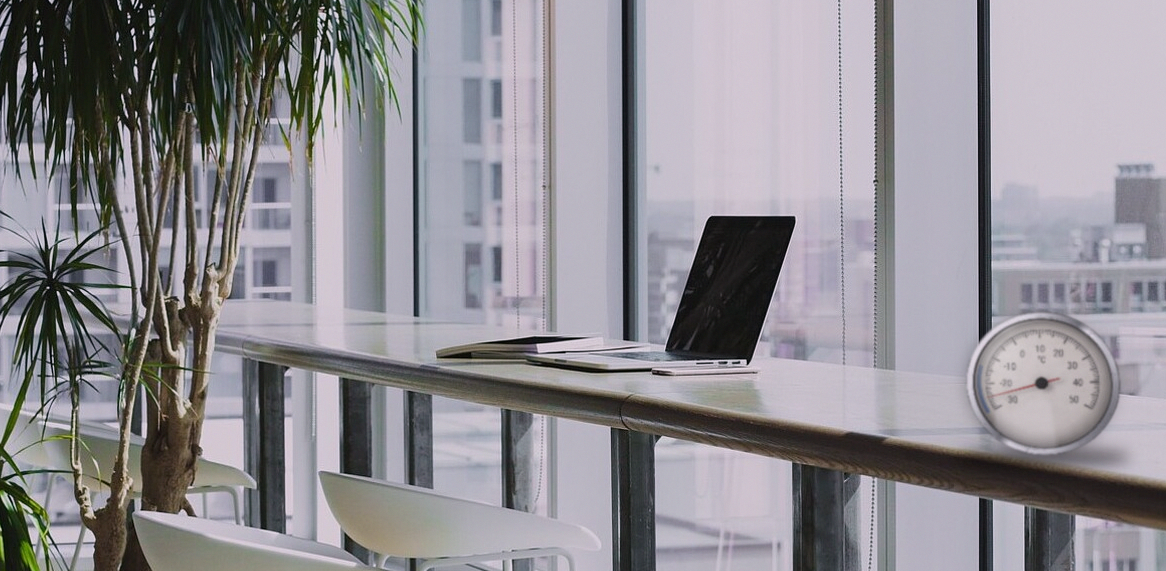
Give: -25,°C
